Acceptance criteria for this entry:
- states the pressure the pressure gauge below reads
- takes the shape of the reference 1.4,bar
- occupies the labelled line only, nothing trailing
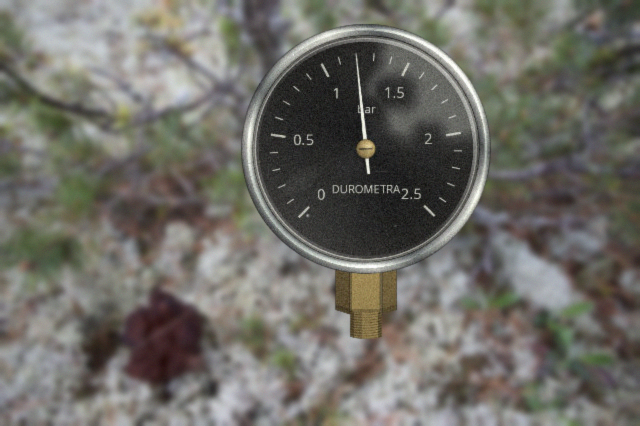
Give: 1.2,bar
